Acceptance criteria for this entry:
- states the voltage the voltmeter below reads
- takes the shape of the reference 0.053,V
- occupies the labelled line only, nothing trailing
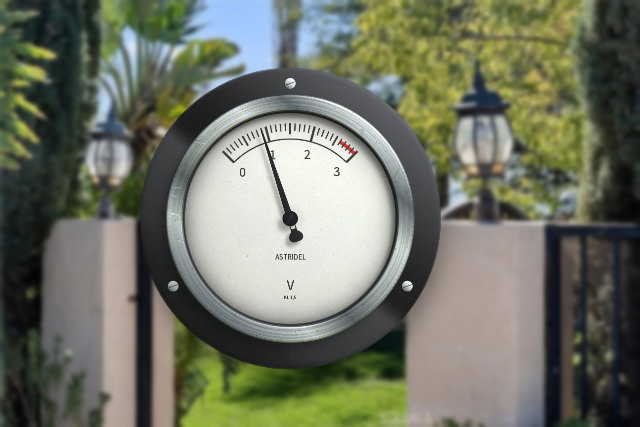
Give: 0.9,V
